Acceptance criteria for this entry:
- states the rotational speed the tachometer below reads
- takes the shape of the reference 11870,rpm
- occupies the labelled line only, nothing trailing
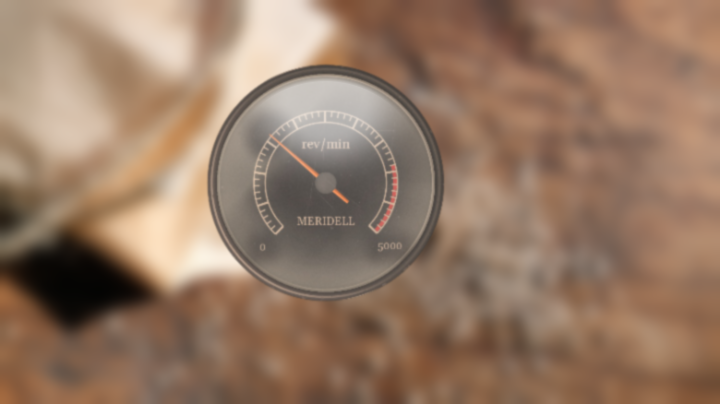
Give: 1600,rpm
